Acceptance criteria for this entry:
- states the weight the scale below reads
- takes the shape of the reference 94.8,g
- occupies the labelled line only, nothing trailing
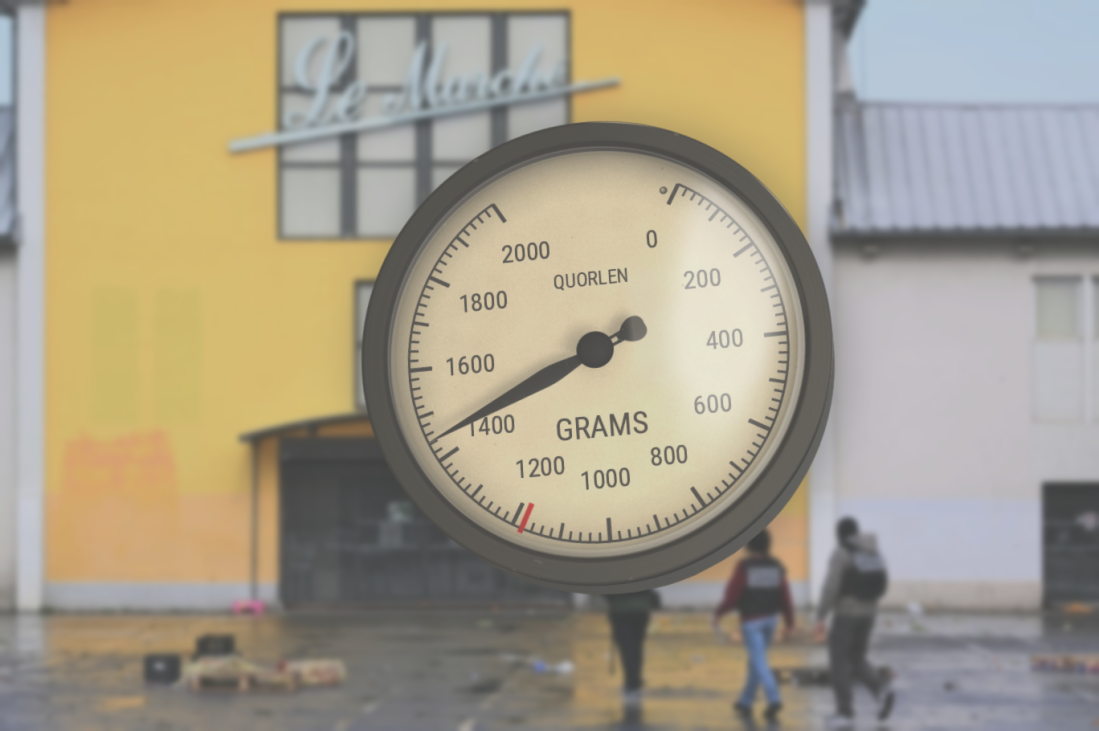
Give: 1440,g
